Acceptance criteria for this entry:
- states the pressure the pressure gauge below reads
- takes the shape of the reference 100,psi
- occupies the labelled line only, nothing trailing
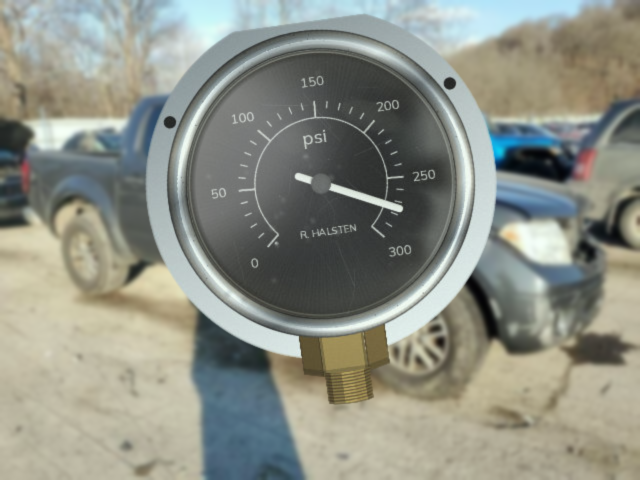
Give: 275,psi
